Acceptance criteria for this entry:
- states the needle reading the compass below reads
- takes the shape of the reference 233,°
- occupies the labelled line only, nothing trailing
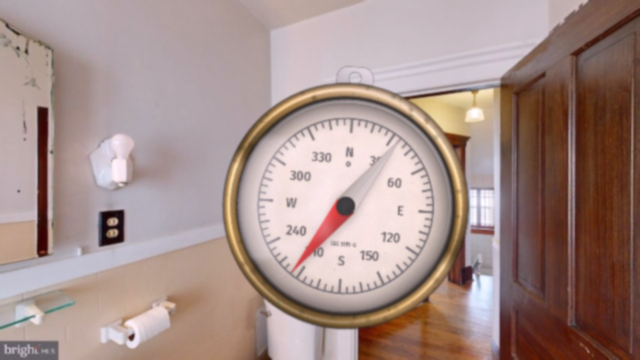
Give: 215,°
